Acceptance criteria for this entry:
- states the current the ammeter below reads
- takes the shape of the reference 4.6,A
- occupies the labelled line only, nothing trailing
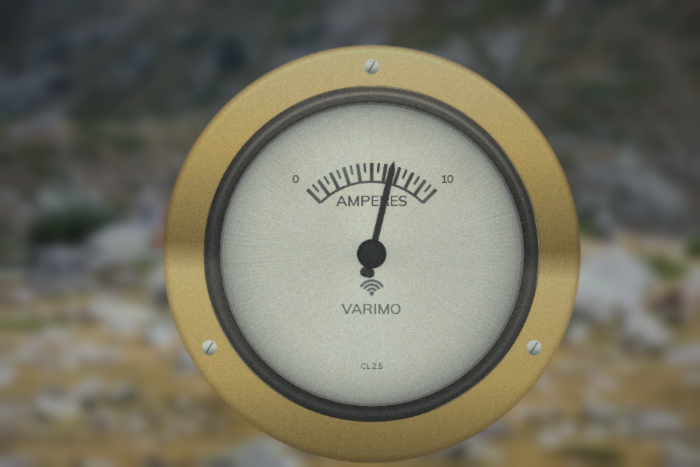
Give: 6.5,A
